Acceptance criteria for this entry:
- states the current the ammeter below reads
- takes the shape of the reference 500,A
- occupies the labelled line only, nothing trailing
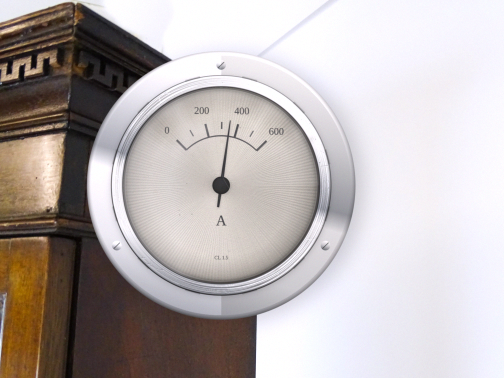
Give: 350,A
